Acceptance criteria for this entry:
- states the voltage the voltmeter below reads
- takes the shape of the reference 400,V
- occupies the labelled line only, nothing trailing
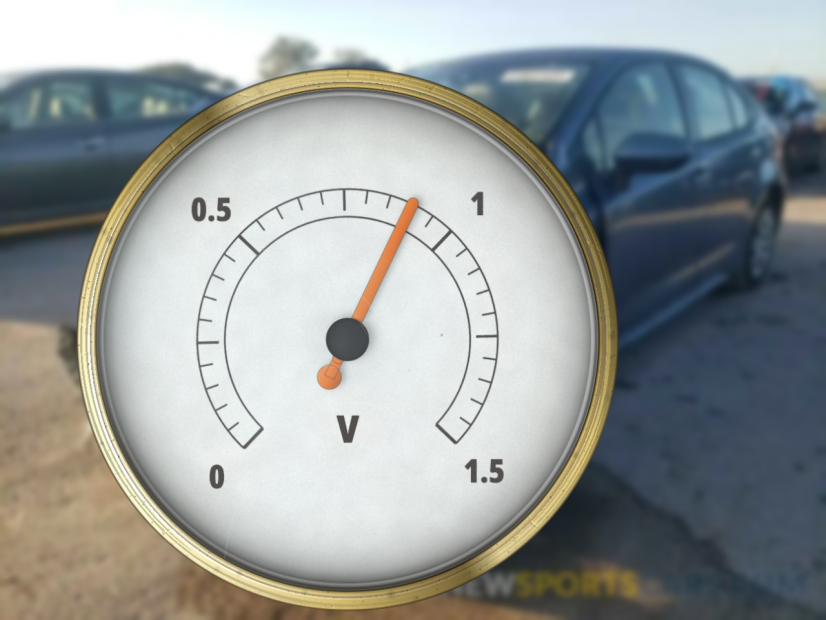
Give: 0.9,V
